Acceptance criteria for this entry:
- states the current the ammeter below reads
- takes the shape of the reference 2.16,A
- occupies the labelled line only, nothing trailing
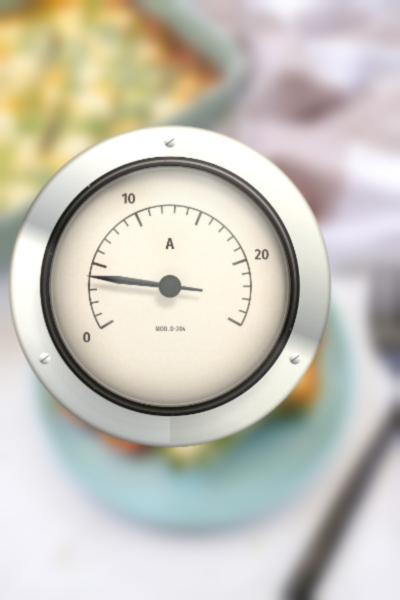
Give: 4,A
